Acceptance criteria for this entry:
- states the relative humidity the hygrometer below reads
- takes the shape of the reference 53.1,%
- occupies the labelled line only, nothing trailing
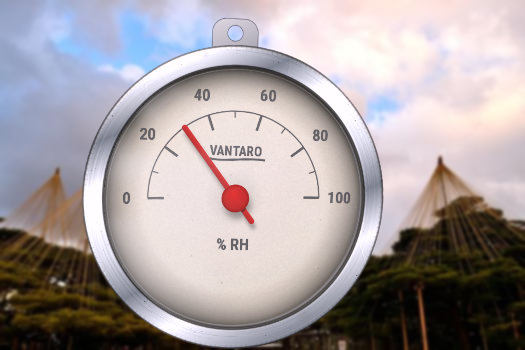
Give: 30,%
